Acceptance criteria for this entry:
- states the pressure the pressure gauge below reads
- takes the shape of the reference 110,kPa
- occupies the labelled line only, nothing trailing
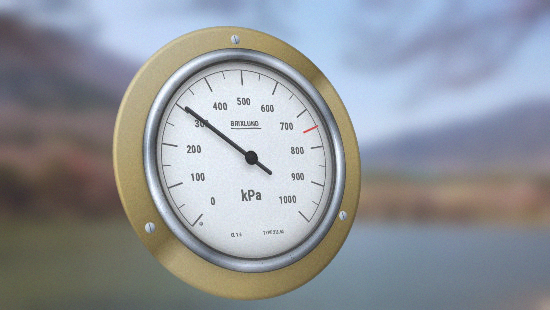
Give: 300,kPa
